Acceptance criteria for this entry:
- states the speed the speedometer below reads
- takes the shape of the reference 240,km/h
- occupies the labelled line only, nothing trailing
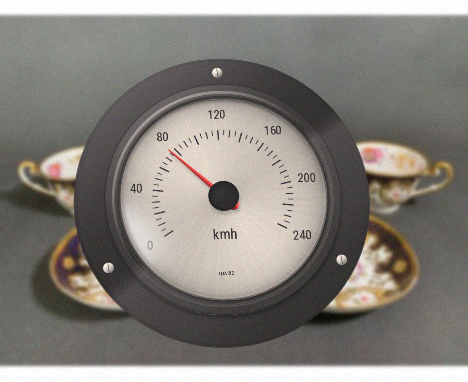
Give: 75,km/h
